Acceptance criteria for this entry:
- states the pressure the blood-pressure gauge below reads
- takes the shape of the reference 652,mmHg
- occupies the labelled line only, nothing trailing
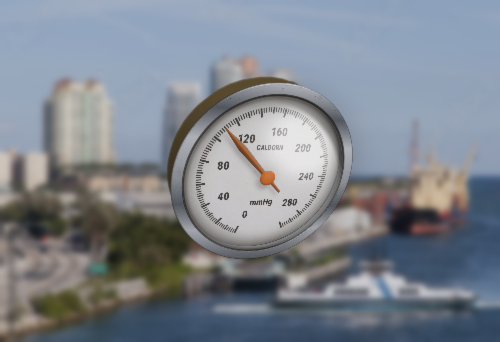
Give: 110,mmHg
